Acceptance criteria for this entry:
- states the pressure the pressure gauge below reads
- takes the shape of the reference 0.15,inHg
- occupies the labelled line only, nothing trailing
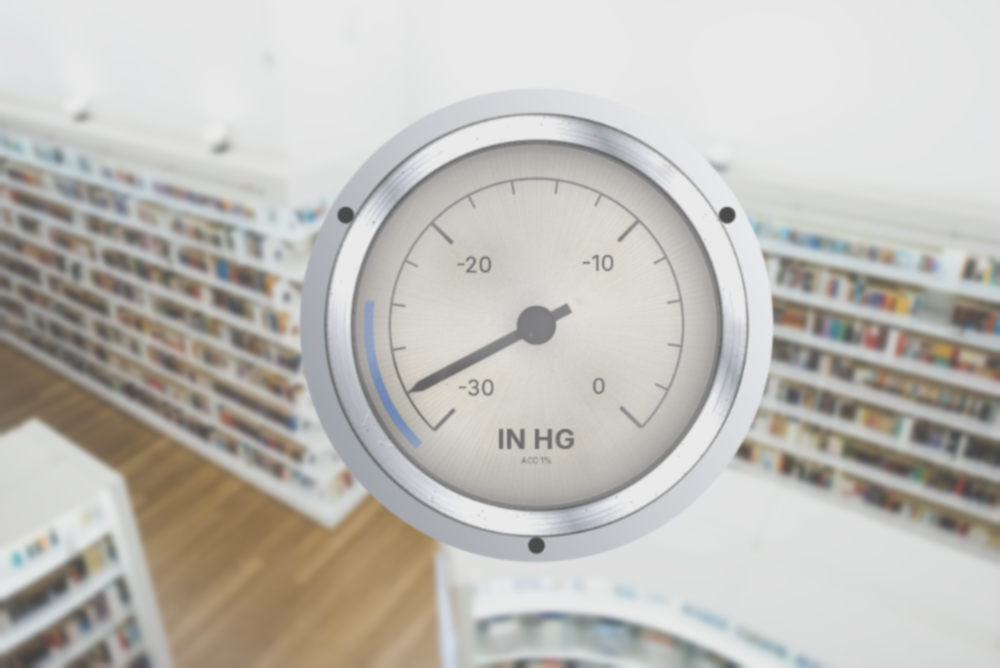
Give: -28,inHg
